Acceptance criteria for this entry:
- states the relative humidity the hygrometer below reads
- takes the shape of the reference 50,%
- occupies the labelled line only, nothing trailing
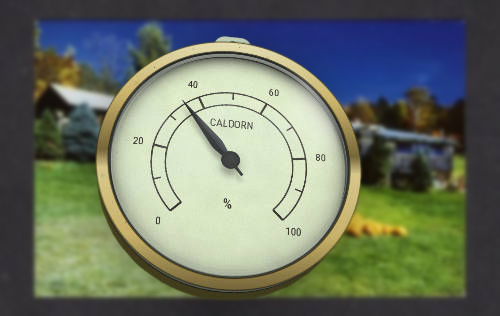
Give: 35,%
